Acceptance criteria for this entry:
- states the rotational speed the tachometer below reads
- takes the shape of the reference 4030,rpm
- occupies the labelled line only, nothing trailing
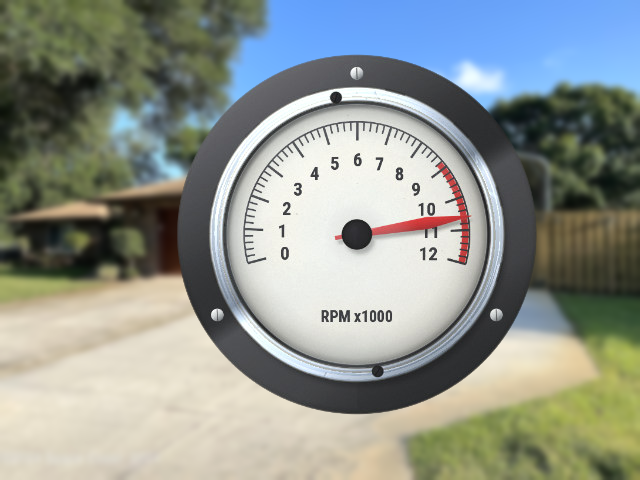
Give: 10600,rpm
